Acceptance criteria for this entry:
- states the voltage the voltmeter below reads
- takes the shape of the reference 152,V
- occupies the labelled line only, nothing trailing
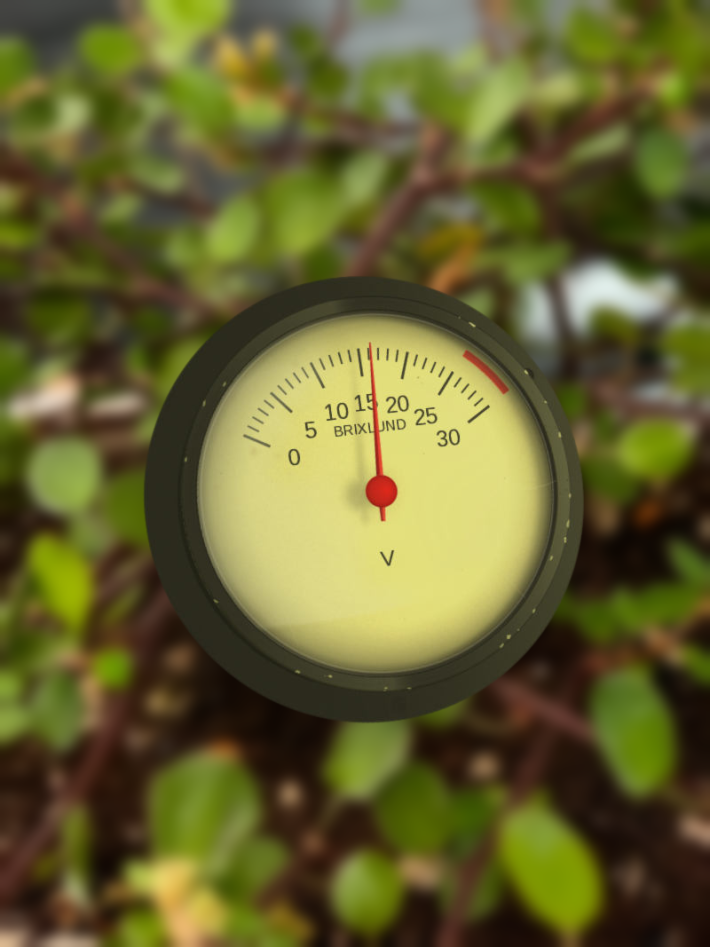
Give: 16,V
